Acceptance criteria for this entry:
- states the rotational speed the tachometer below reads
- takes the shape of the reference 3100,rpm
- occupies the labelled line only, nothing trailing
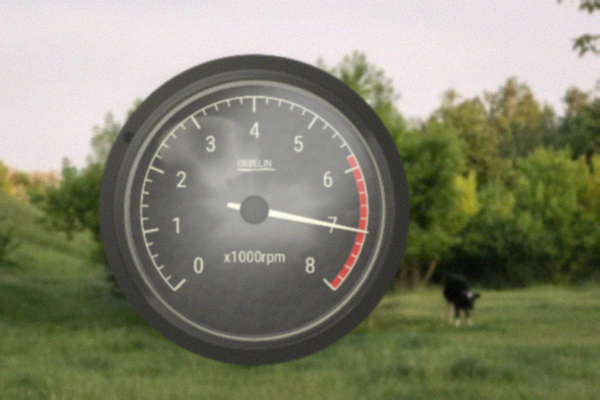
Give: 7000,rpm
